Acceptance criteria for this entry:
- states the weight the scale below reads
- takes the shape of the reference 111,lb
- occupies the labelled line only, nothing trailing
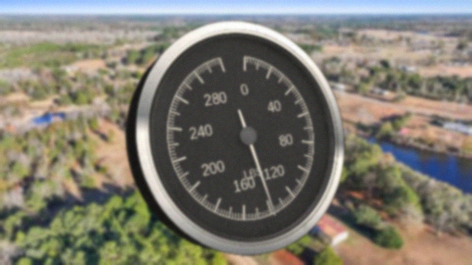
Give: 140,lb
